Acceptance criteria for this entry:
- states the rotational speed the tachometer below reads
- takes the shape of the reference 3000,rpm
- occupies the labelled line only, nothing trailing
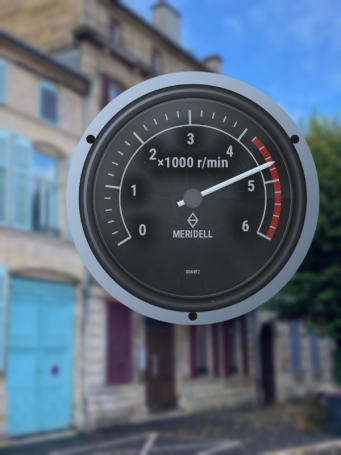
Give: 4700,rpm
